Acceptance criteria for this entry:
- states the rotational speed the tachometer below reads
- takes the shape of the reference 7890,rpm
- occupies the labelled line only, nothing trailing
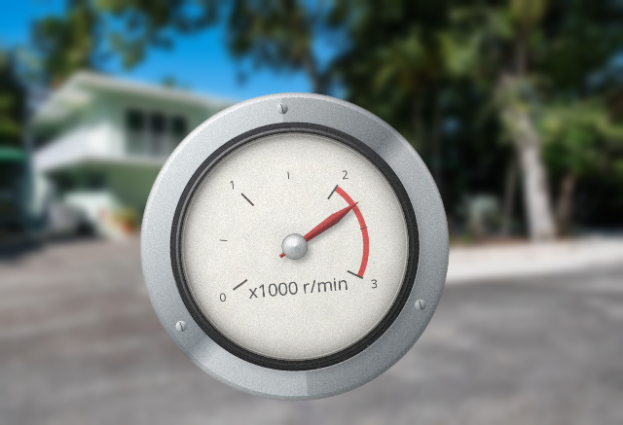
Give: 2250,rpm
